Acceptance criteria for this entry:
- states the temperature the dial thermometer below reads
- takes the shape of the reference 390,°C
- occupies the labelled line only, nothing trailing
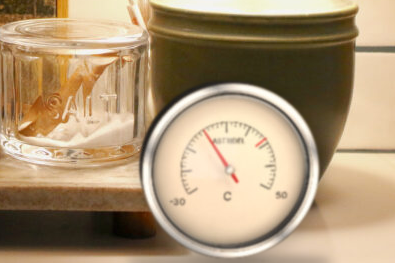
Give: 0,°C
